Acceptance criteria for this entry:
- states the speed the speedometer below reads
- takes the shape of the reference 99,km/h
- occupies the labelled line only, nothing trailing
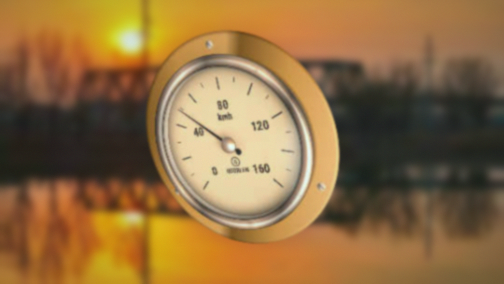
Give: 50,km/h
